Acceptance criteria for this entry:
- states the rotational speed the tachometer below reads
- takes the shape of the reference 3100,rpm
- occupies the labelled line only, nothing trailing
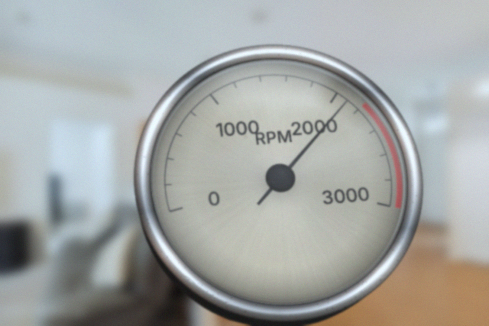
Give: 2100,rpm
